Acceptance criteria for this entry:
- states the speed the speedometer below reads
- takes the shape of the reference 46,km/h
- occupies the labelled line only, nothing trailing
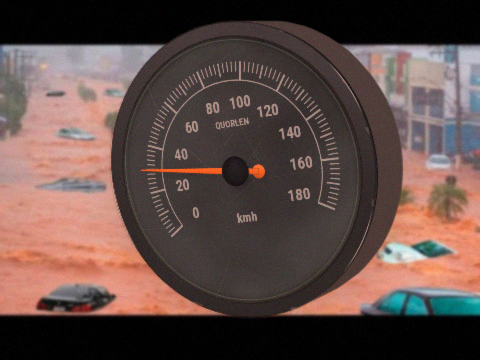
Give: 30,km/h
